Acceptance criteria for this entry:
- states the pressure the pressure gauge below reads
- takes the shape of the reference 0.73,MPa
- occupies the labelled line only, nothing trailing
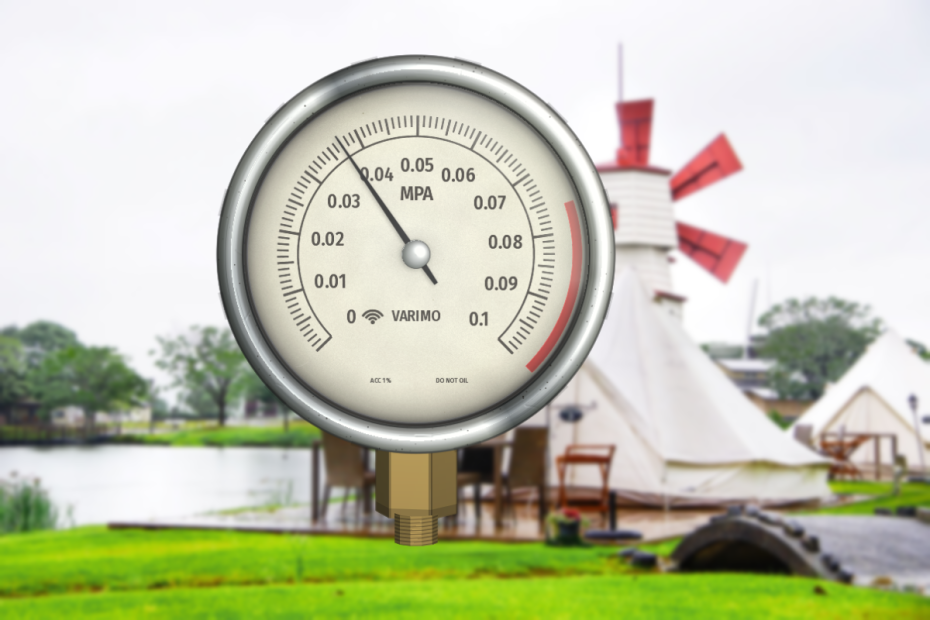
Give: 0.037,MPa
